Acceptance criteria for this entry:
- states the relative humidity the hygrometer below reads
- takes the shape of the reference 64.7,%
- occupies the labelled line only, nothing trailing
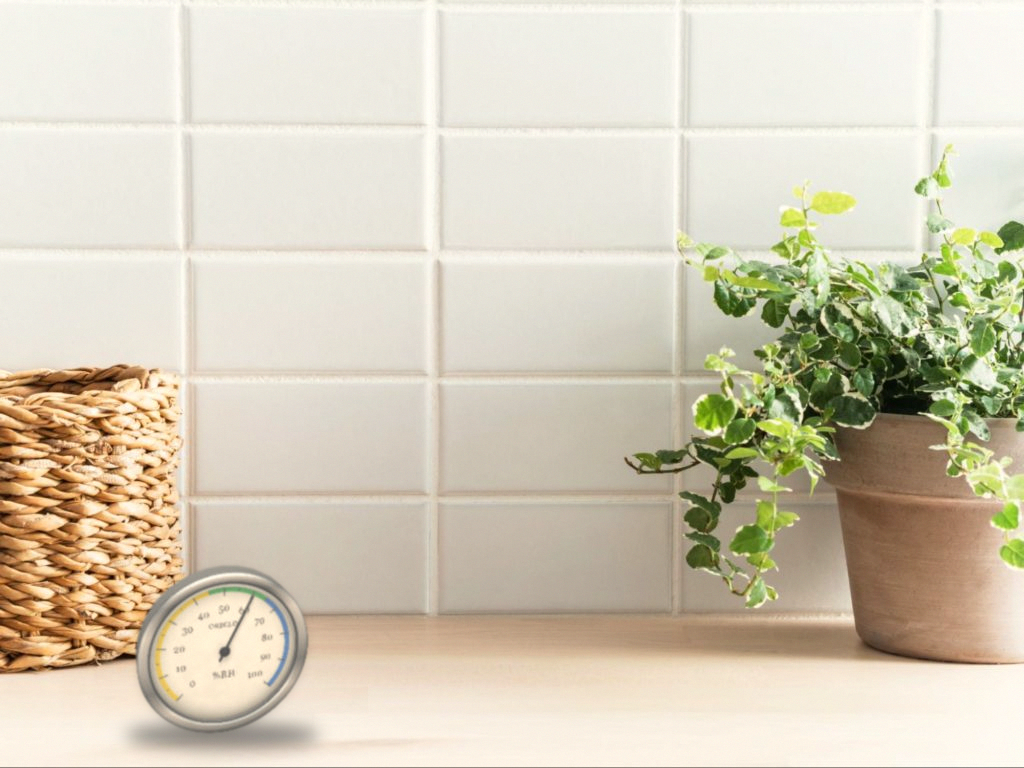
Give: 60,%
